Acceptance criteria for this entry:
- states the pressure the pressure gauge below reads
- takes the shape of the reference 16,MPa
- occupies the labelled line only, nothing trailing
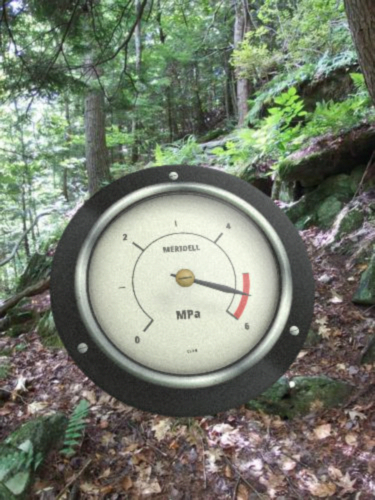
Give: 5.5,MPa
